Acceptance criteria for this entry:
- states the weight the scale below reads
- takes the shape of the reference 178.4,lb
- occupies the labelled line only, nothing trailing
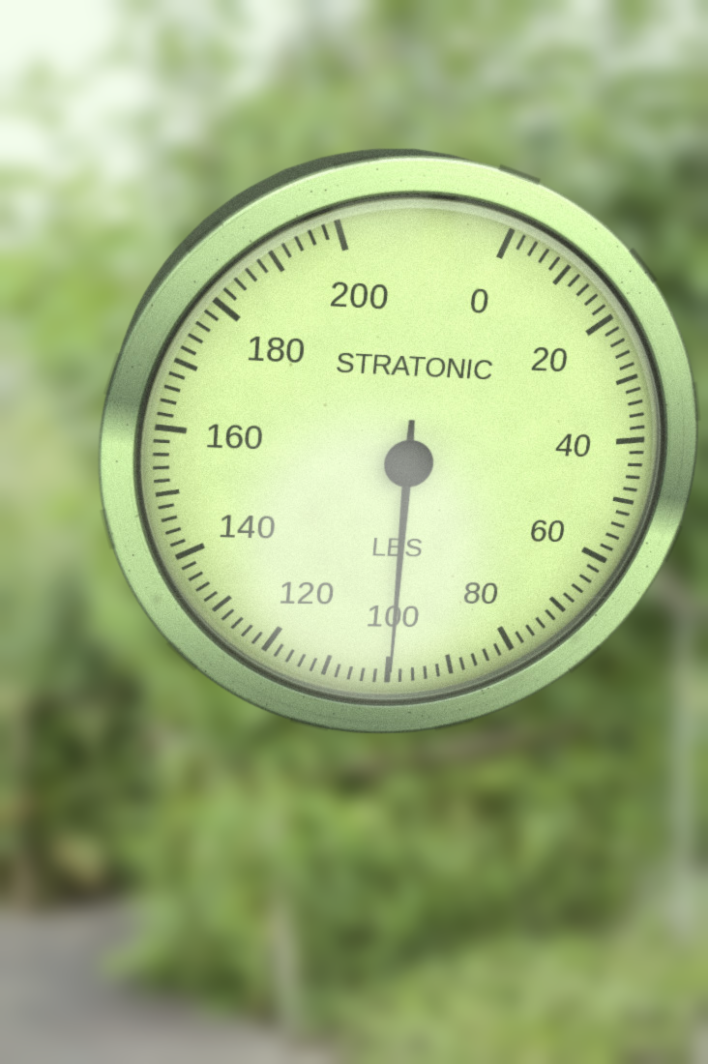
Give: 100,lb
